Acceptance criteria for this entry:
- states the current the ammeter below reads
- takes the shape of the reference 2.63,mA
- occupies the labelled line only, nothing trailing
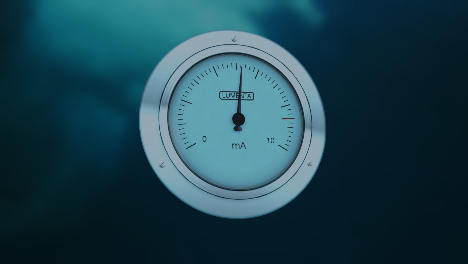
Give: 5.2,mA
